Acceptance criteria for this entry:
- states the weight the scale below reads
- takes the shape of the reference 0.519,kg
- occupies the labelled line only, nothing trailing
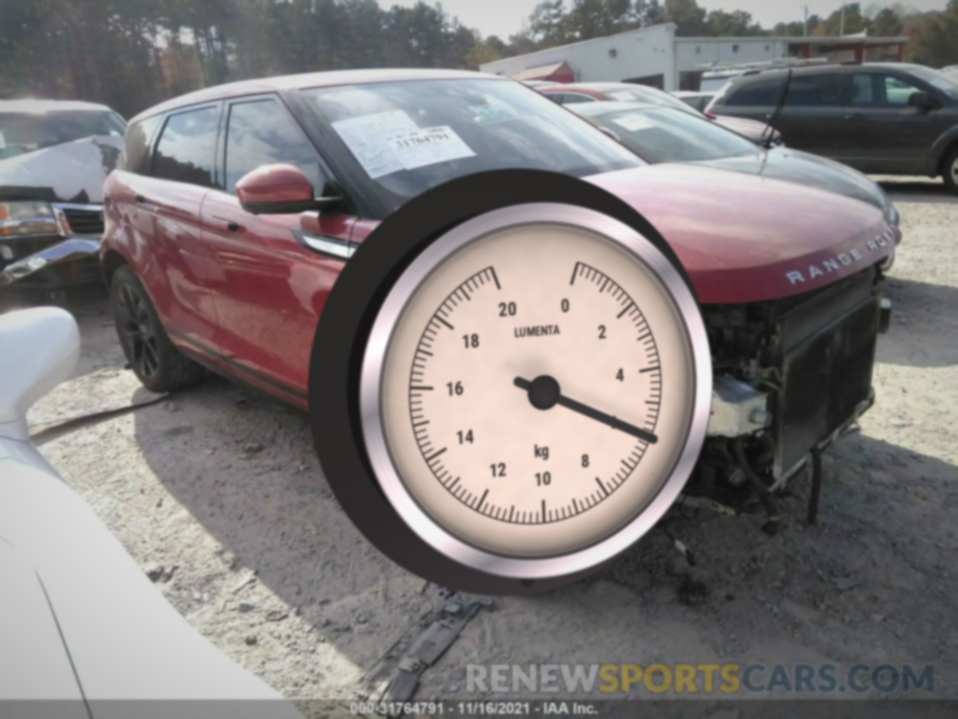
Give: 6,kg
